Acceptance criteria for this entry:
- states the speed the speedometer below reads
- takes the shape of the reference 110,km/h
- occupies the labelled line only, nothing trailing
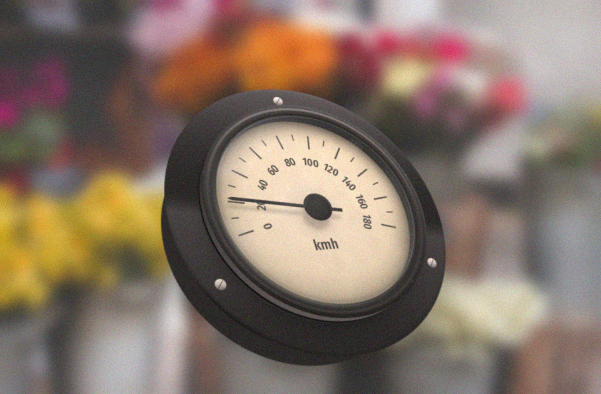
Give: 20,km/h
